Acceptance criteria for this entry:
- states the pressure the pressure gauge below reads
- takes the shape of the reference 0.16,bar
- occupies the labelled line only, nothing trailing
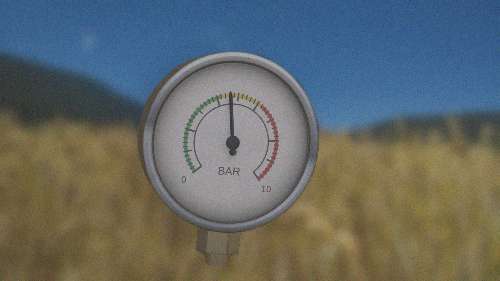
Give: 4.6,bar
